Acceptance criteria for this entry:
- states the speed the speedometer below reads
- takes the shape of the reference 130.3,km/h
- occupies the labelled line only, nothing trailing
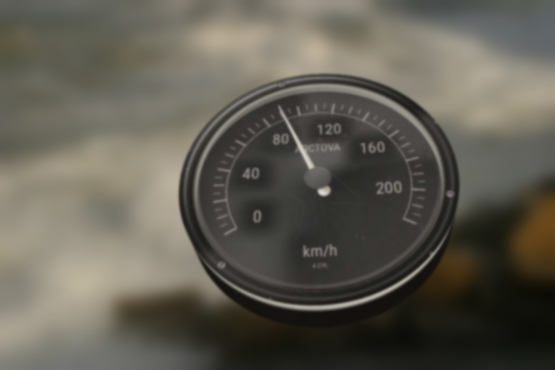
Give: 90,km/h
